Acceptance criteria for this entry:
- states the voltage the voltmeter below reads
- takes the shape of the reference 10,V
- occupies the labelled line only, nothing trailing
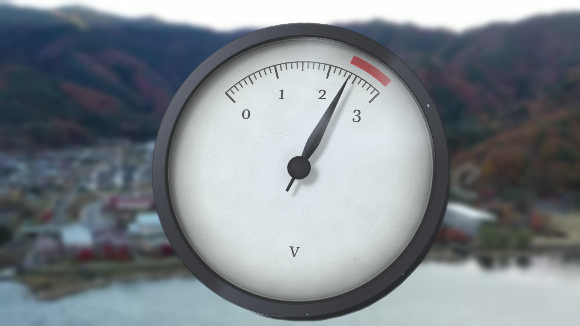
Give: 2.4,V
